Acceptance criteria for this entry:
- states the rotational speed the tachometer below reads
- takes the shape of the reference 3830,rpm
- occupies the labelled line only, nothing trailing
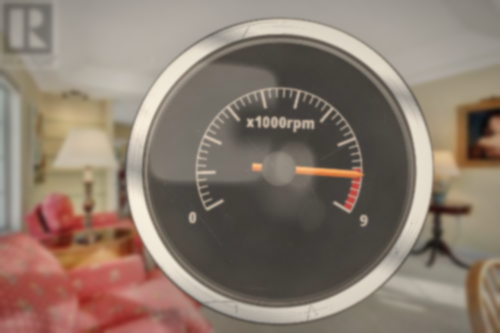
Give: 8000,rpm
